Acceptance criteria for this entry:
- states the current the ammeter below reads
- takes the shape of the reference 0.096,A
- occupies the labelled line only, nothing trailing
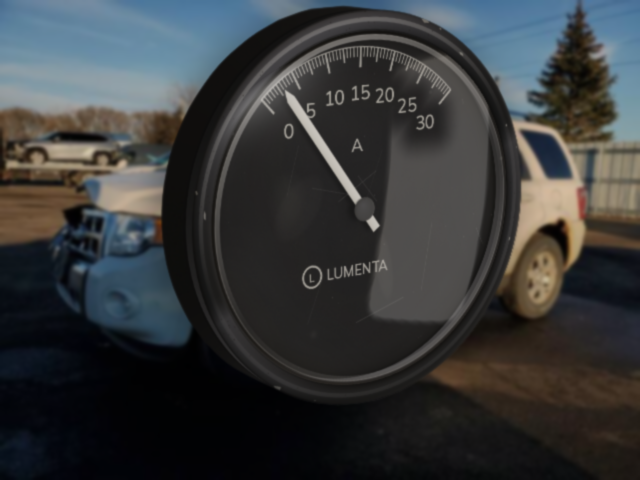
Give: 2.5,A
